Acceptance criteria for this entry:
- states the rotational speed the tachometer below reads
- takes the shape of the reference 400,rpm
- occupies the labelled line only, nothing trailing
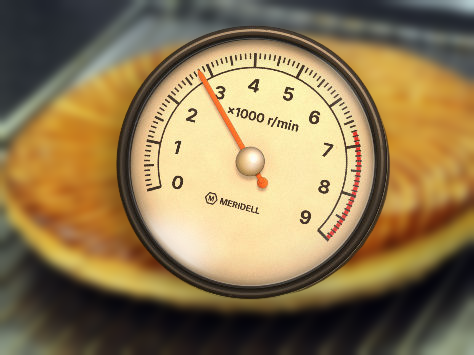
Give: 2800,rpm
